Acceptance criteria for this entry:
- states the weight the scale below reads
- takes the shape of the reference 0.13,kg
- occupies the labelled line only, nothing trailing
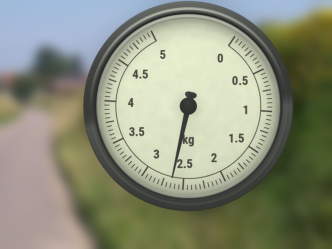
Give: 2.65,kg
